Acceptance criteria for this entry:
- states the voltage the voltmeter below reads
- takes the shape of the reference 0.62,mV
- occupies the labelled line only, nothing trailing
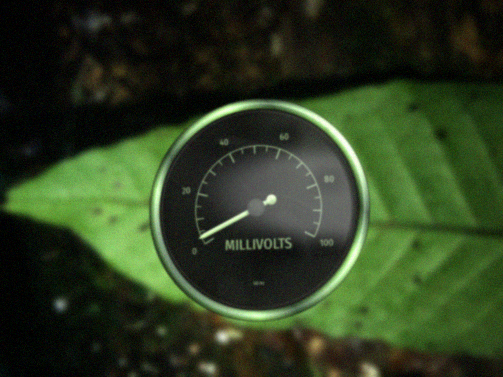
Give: 2.5,mV
